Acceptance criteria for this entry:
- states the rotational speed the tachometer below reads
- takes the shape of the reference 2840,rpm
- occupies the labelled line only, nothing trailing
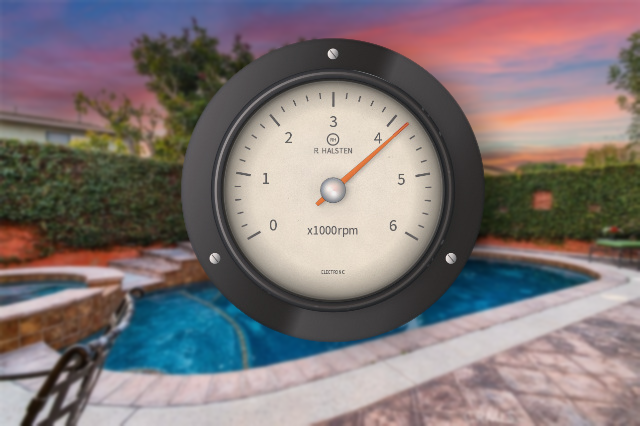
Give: 4200,rpm
